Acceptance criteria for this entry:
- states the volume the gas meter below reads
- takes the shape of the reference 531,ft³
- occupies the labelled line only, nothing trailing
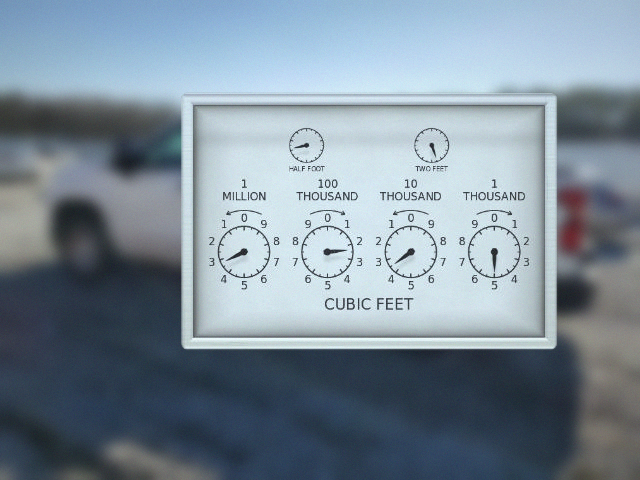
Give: 323500,ft³
